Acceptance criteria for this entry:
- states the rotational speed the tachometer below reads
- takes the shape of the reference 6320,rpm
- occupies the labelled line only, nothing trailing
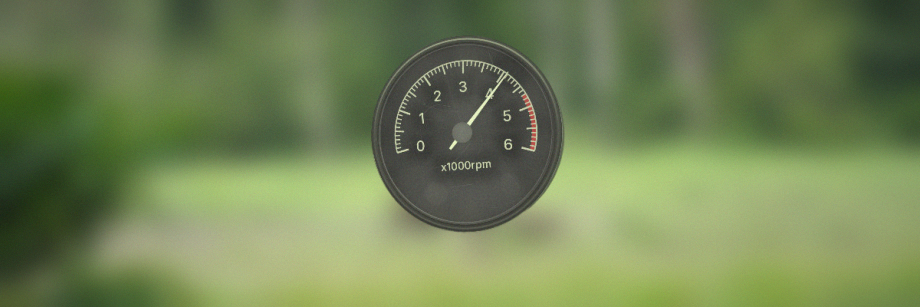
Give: 4100,rpm
